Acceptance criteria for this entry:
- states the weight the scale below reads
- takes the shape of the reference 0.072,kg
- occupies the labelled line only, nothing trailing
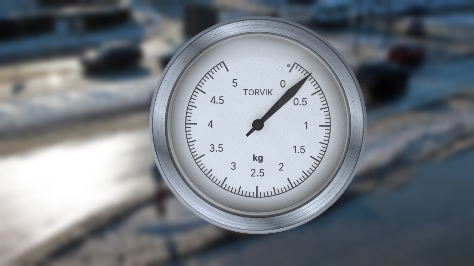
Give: 0.25,kg
